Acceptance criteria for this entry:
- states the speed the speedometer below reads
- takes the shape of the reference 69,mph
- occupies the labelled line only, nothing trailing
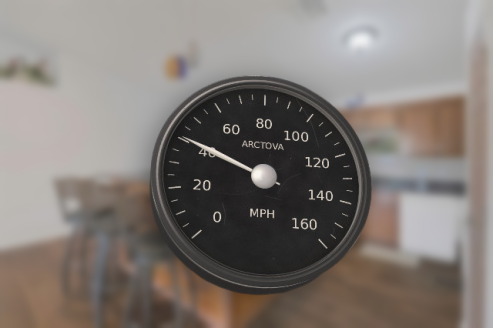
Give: 40,mph
